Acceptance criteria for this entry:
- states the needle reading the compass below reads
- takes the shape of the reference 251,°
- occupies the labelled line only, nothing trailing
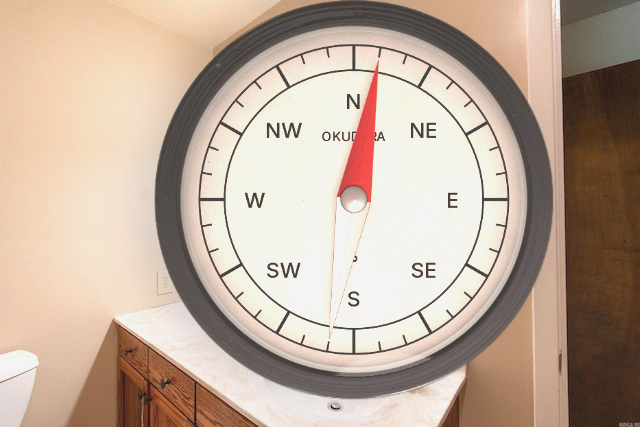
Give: 10,°
